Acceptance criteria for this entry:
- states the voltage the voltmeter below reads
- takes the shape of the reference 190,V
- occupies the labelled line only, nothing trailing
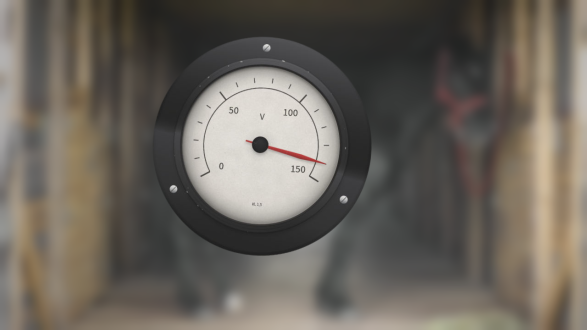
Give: 140,V
